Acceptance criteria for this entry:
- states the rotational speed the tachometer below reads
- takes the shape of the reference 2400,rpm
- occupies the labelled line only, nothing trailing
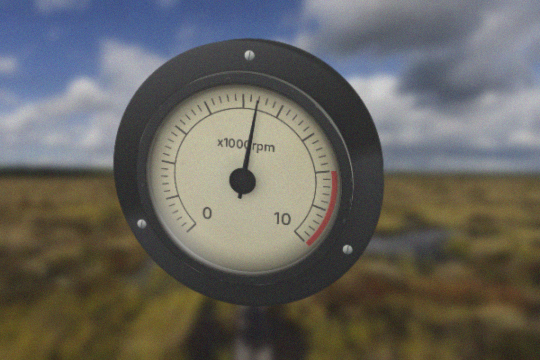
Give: 5400,rpm
